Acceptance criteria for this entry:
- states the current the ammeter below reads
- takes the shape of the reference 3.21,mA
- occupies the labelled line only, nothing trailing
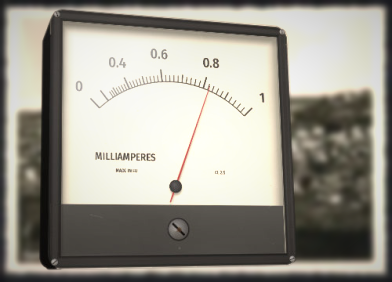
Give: 0.82,mA
